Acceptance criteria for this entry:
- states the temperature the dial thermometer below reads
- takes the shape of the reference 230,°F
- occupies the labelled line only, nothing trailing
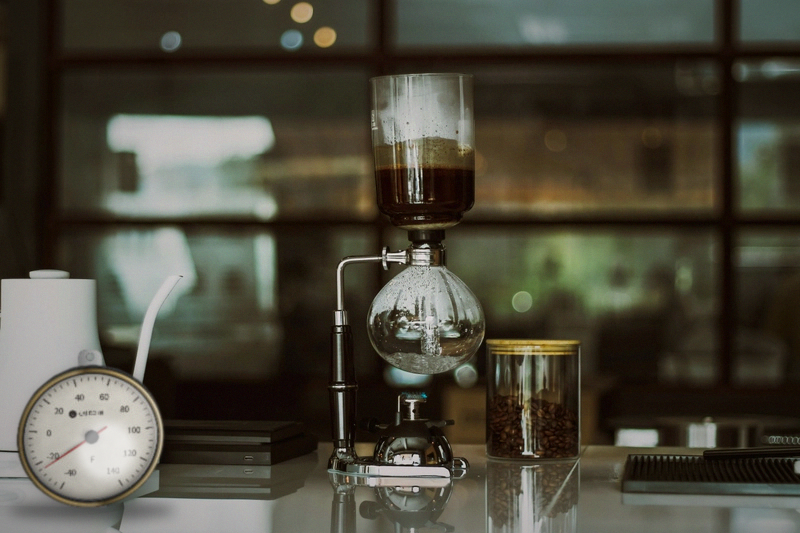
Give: -24,°F
